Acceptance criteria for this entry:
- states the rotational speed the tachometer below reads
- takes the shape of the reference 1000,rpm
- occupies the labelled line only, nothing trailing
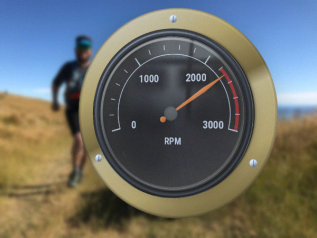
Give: 2300,rpm
